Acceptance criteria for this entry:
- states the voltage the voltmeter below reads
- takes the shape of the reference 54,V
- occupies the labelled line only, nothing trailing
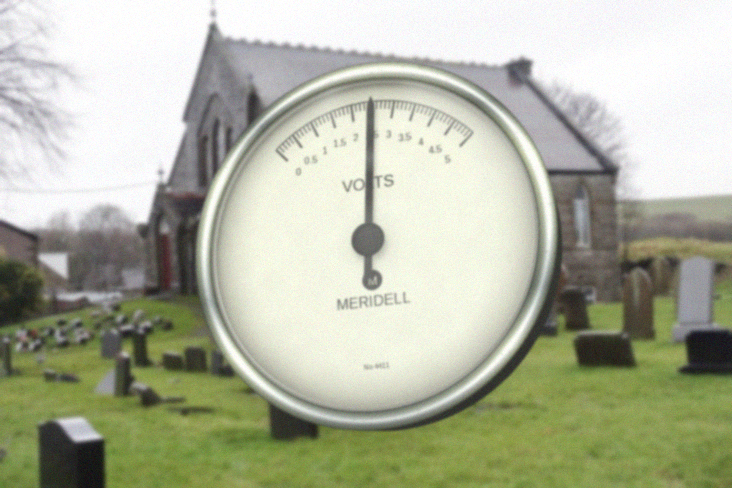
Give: 2.5,V
